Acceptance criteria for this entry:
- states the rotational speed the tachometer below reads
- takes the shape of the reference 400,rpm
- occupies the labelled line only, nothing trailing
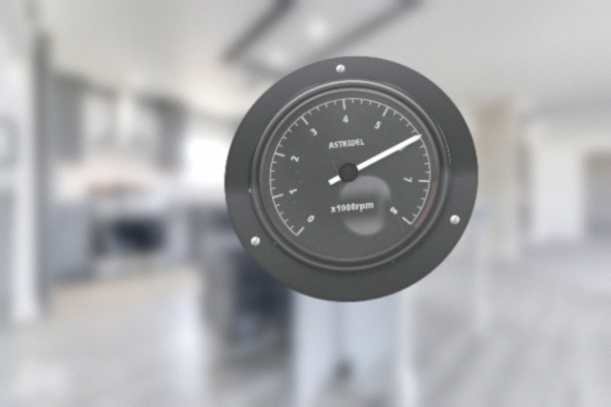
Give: 6000,rpm
